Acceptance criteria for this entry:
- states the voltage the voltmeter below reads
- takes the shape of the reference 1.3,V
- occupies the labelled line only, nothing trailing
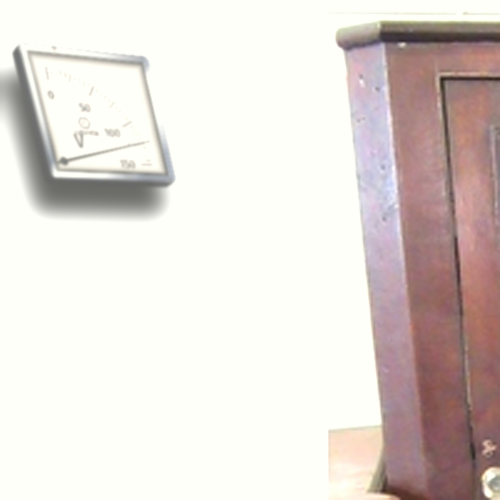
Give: 125,V
